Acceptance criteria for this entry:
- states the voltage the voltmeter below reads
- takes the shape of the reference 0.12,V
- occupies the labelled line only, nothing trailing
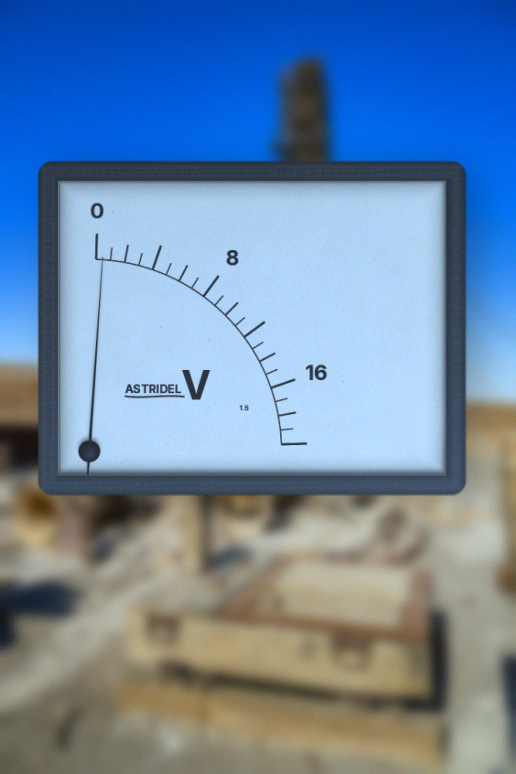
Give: 0.5,V
